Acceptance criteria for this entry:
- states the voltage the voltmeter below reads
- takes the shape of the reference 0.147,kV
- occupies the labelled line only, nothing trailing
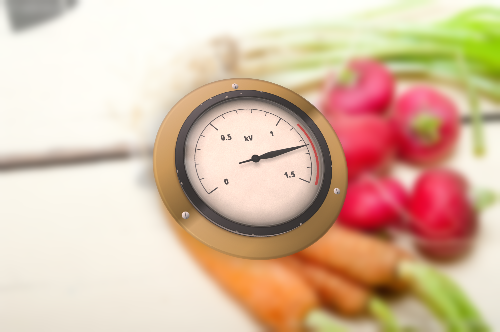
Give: 1.25,kV
